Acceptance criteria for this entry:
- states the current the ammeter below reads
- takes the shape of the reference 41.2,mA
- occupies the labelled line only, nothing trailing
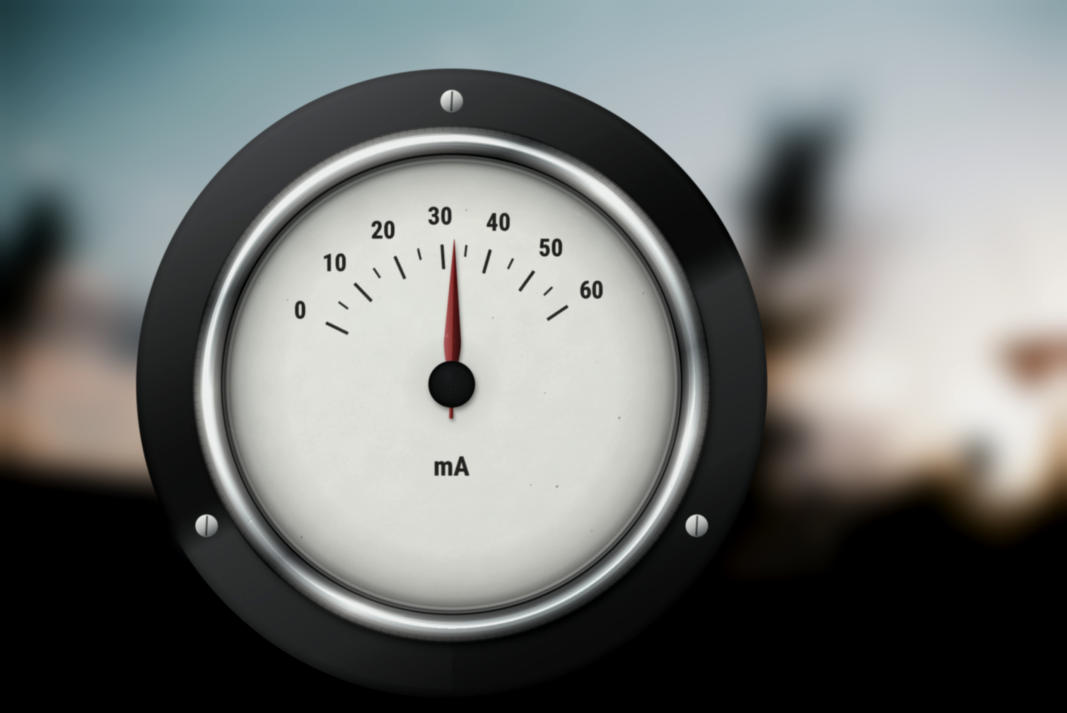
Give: 32.5,mA
